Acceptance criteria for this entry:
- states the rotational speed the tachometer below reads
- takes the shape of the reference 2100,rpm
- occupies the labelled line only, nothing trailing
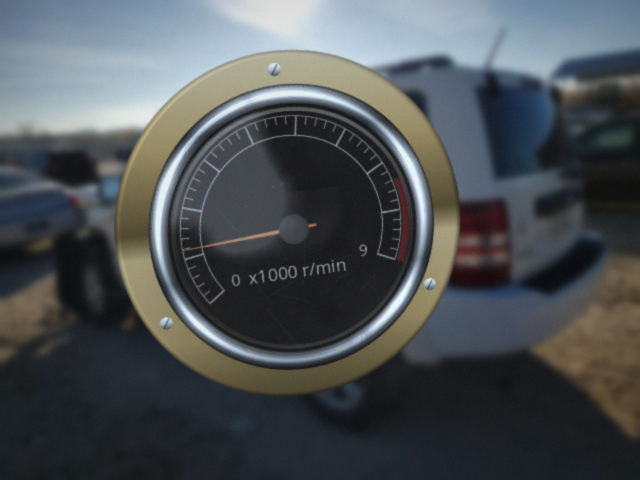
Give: 1200,rpm
